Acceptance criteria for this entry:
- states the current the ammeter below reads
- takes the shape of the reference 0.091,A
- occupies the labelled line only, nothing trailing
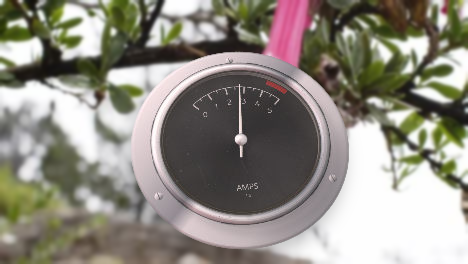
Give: 2.75,A
